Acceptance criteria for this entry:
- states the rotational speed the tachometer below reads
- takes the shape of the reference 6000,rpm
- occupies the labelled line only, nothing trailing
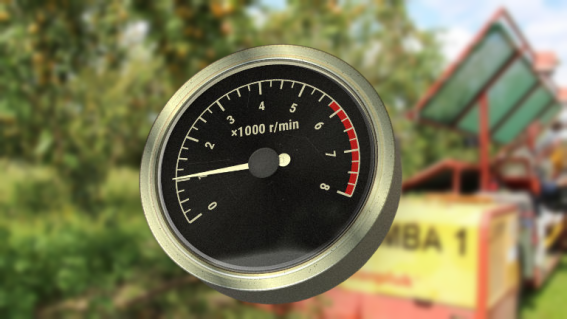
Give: 1000,rpm
